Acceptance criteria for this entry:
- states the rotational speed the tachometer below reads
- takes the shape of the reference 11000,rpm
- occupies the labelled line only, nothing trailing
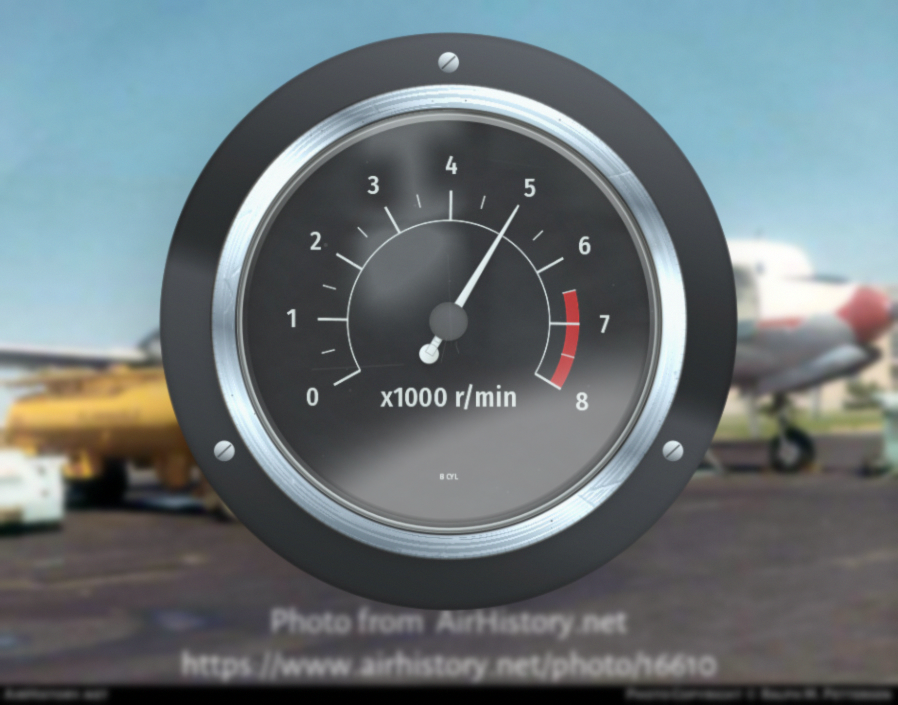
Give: 5000,rpm
